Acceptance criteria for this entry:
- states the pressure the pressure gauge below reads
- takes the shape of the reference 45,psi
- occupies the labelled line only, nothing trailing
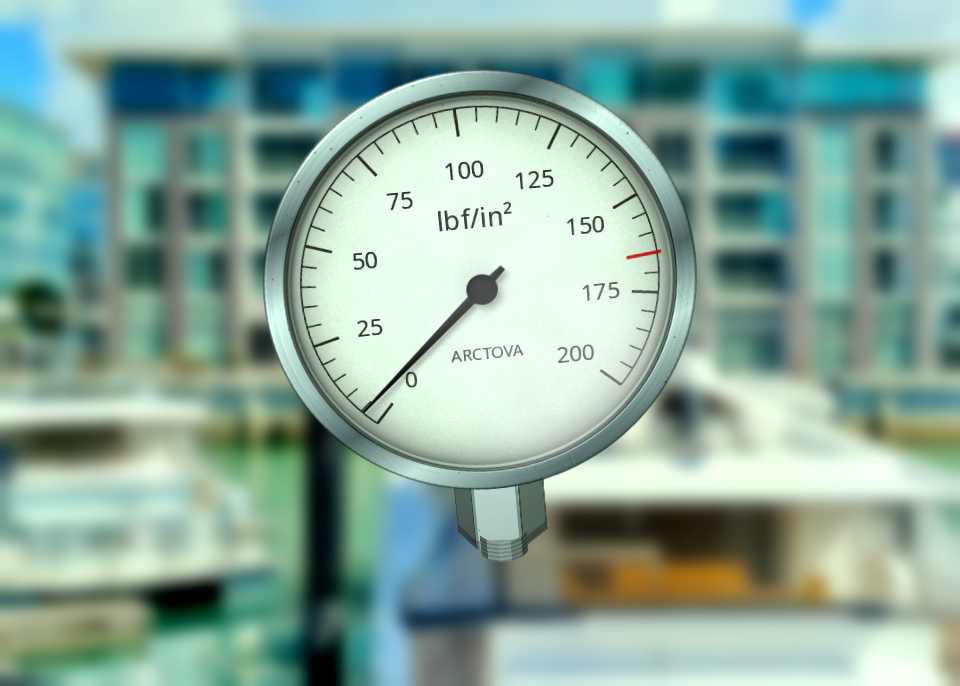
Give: 5,psi
